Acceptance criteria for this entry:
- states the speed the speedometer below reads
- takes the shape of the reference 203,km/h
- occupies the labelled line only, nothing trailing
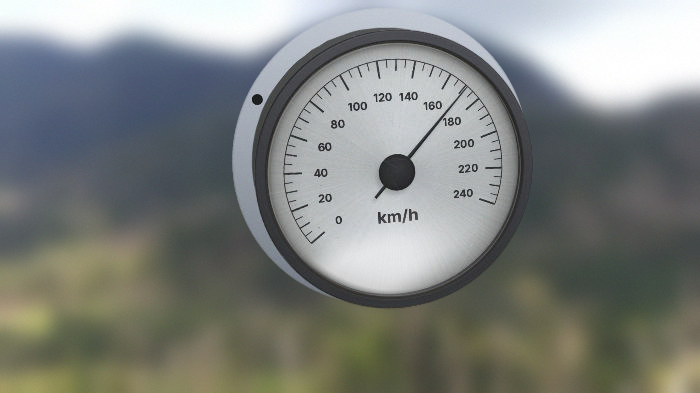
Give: 170,km/h
